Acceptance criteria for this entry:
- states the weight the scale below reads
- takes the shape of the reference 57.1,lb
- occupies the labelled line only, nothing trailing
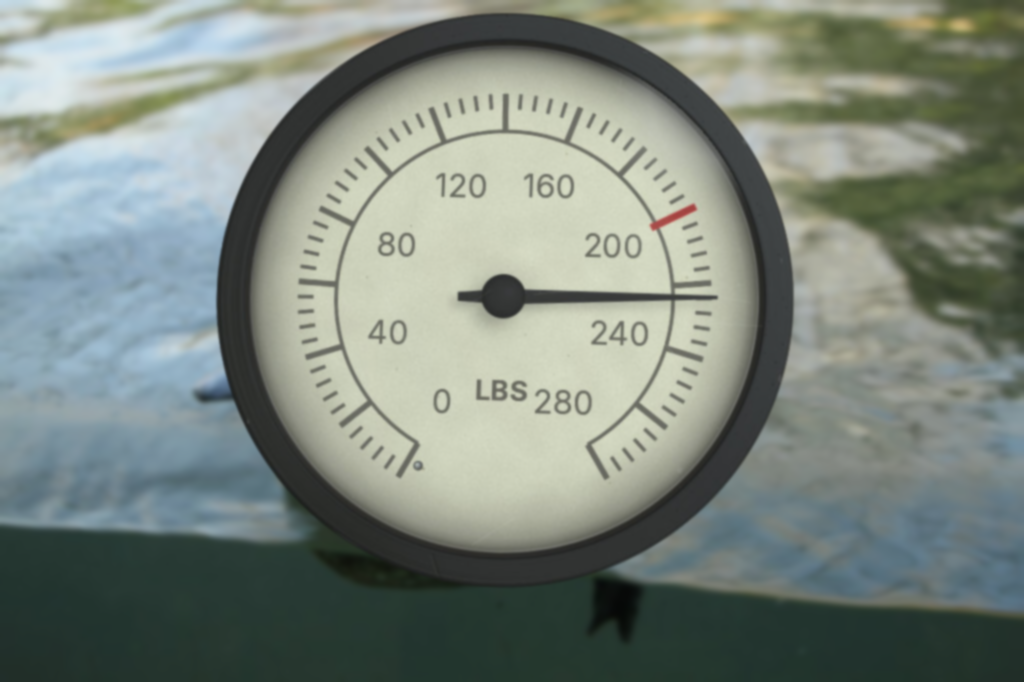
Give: 224,lb
